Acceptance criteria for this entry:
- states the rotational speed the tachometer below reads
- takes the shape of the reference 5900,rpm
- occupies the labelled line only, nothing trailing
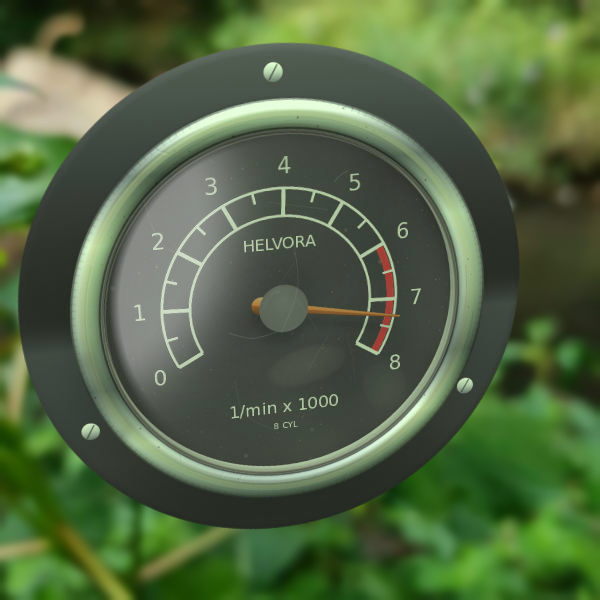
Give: 7250,rpm
